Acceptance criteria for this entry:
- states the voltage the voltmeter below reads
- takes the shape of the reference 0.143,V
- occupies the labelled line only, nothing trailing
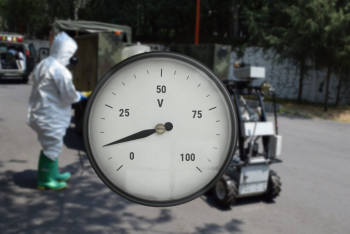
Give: 10,V
